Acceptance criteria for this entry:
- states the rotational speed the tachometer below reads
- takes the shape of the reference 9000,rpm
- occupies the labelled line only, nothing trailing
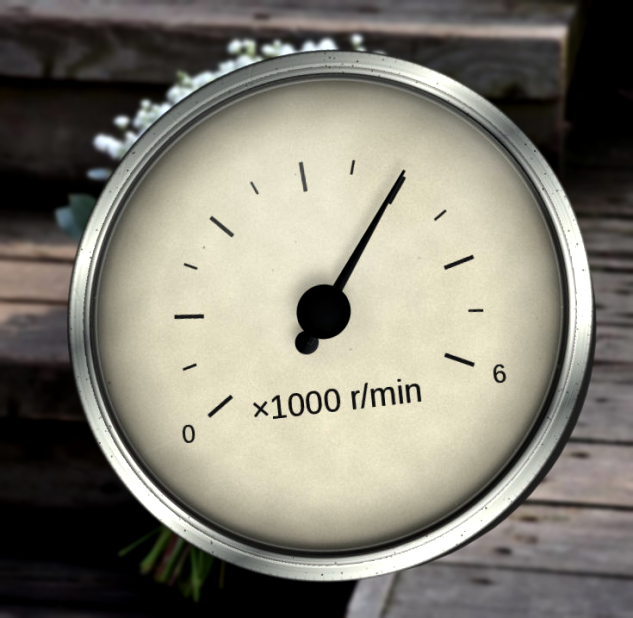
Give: 4000,rpm
